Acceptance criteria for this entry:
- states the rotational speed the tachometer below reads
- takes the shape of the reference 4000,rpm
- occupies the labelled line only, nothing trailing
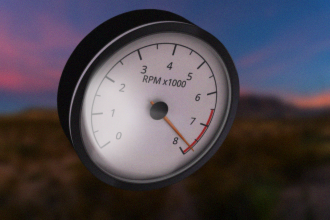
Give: 7750,rpm
